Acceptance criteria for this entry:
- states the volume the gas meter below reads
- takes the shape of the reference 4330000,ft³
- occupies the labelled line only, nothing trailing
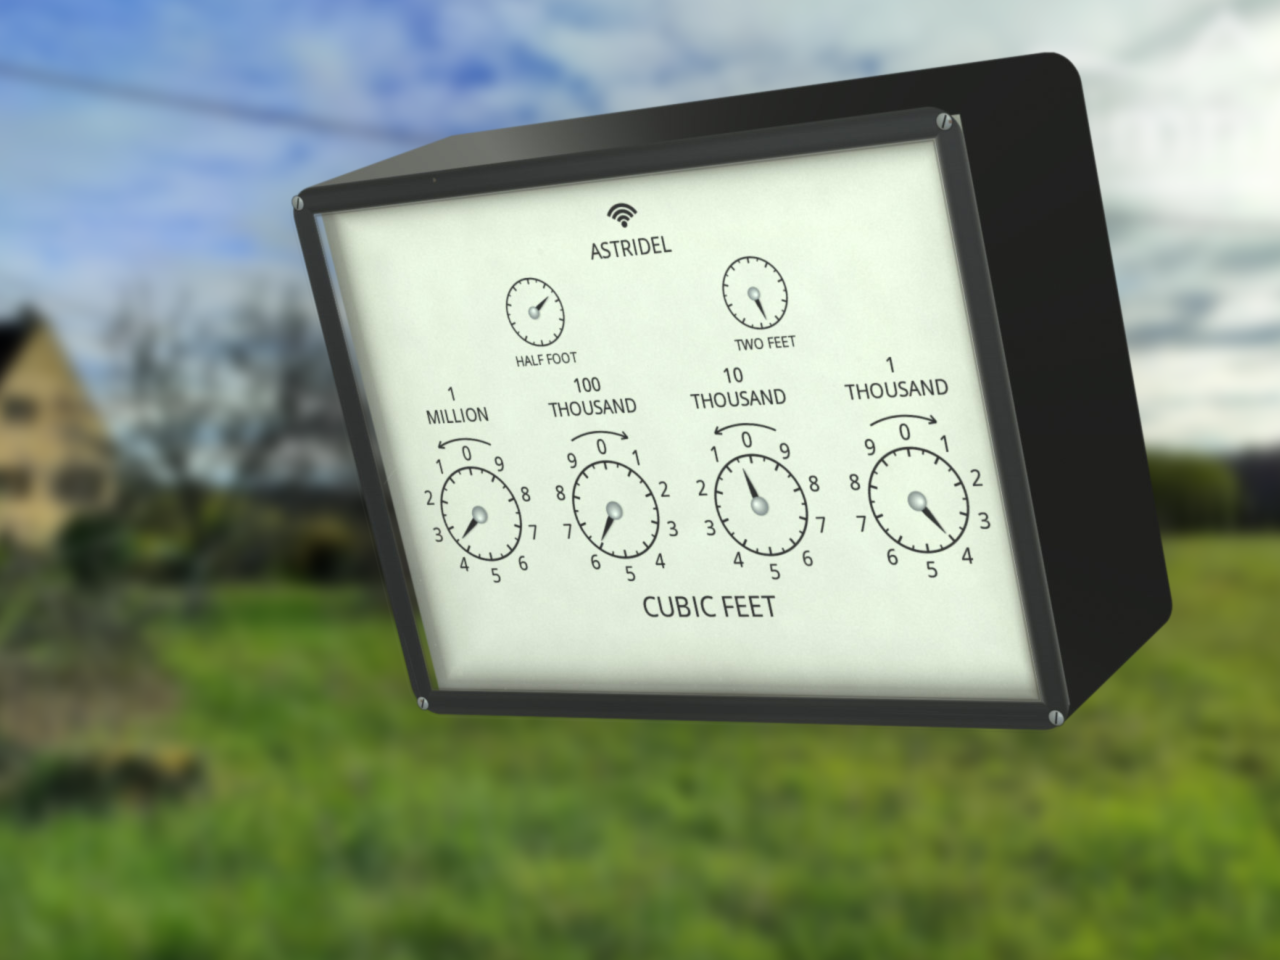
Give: 360400,ft³
